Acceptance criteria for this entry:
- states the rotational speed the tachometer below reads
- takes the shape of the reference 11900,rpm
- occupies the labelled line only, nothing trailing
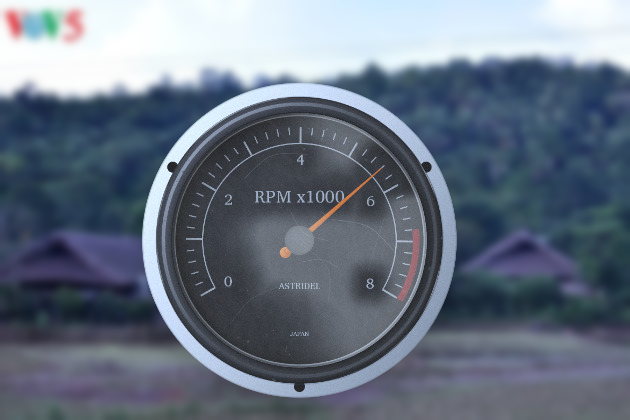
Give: 5600,rpm
